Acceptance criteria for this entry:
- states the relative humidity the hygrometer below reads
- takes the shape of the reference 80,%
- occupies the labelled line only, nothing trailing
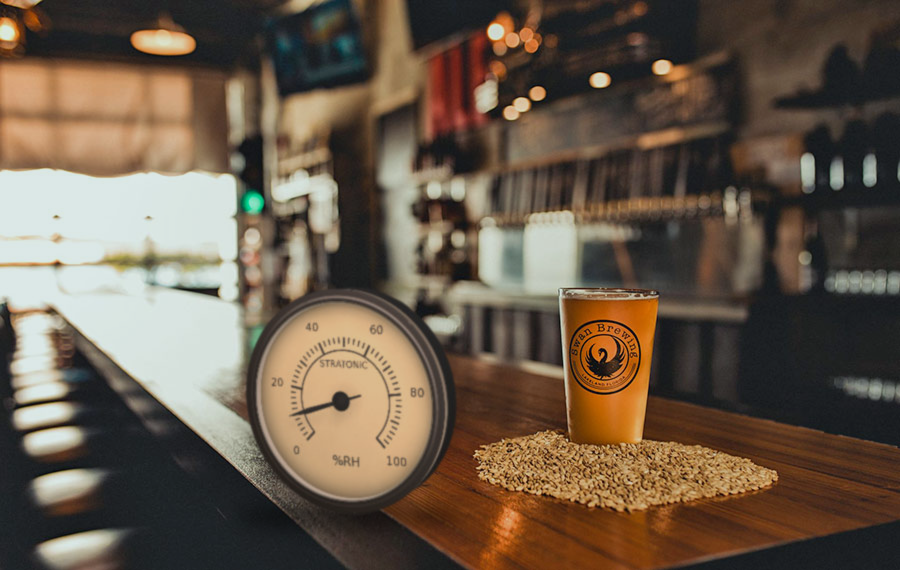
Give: 10,%
